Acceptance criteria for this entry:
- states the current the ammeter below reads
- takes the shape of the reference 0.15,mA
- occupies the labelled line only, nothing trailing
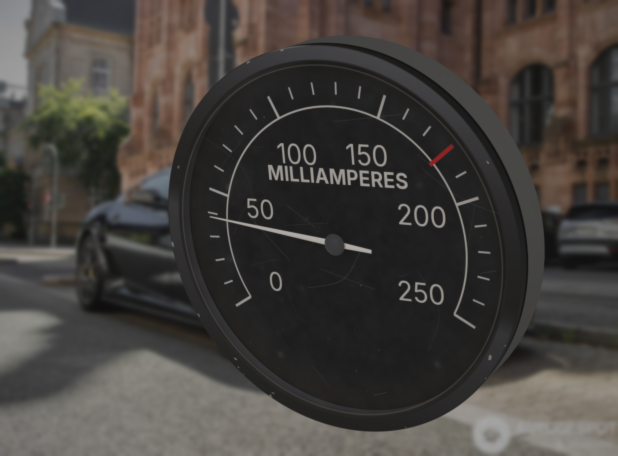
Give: 40,mA
